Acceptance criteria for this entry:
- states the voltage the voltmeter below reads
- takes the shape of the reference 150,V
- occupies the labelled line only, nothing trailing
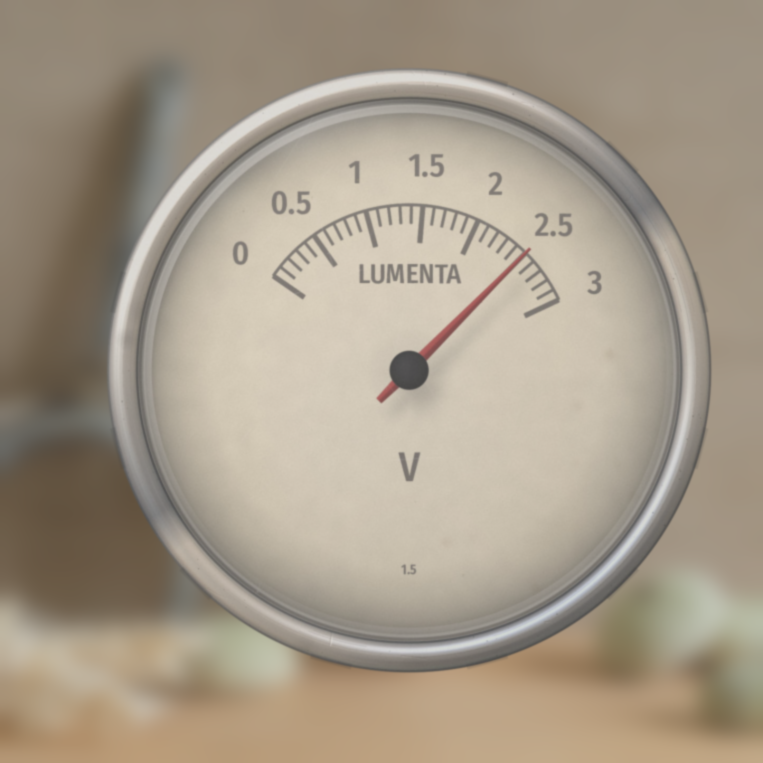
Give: 2.5,V
